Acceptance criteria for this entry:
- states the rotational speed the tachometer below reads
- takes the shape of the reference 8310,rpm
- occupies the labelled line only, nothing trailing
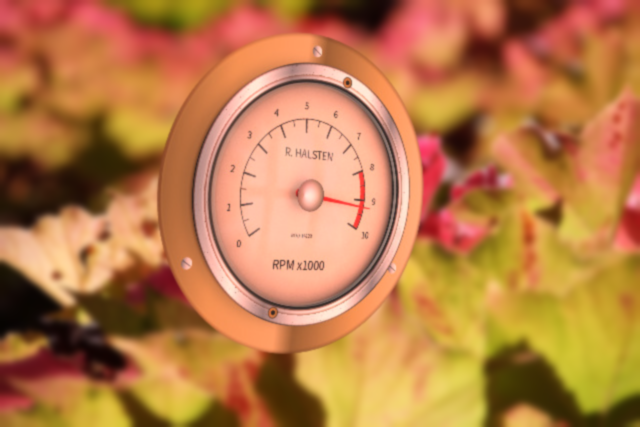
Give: 9250,rpm
